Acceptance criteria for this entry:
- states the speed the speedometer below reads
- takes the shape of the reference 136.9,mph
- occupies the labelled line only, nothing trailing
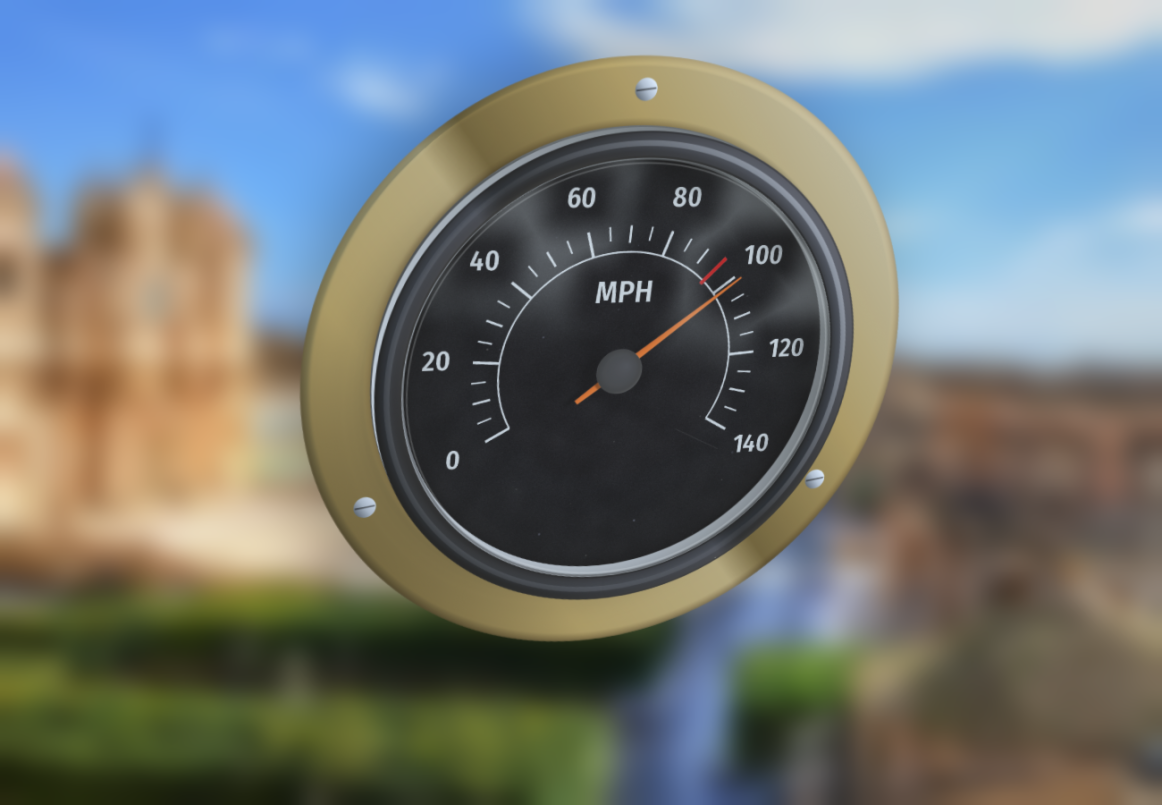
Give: 100,mph
